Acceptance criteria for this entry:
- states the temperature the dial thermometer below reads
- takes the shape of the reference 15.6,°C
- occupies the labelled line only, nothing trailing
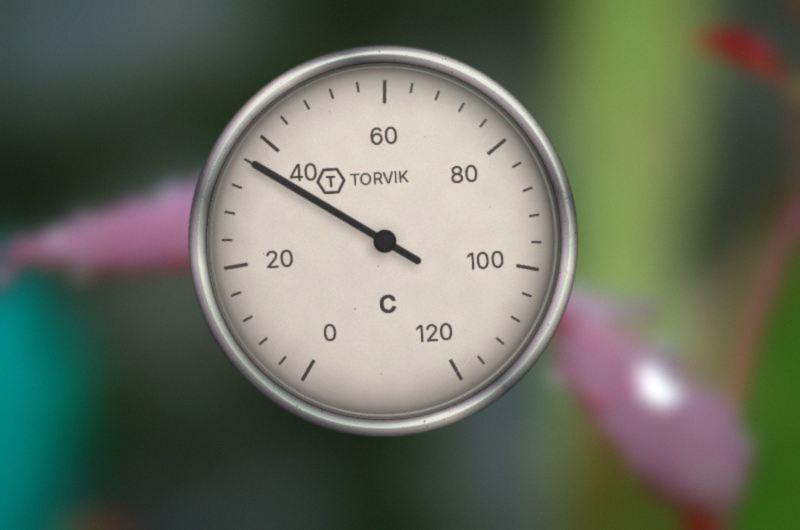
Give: 36,°C
